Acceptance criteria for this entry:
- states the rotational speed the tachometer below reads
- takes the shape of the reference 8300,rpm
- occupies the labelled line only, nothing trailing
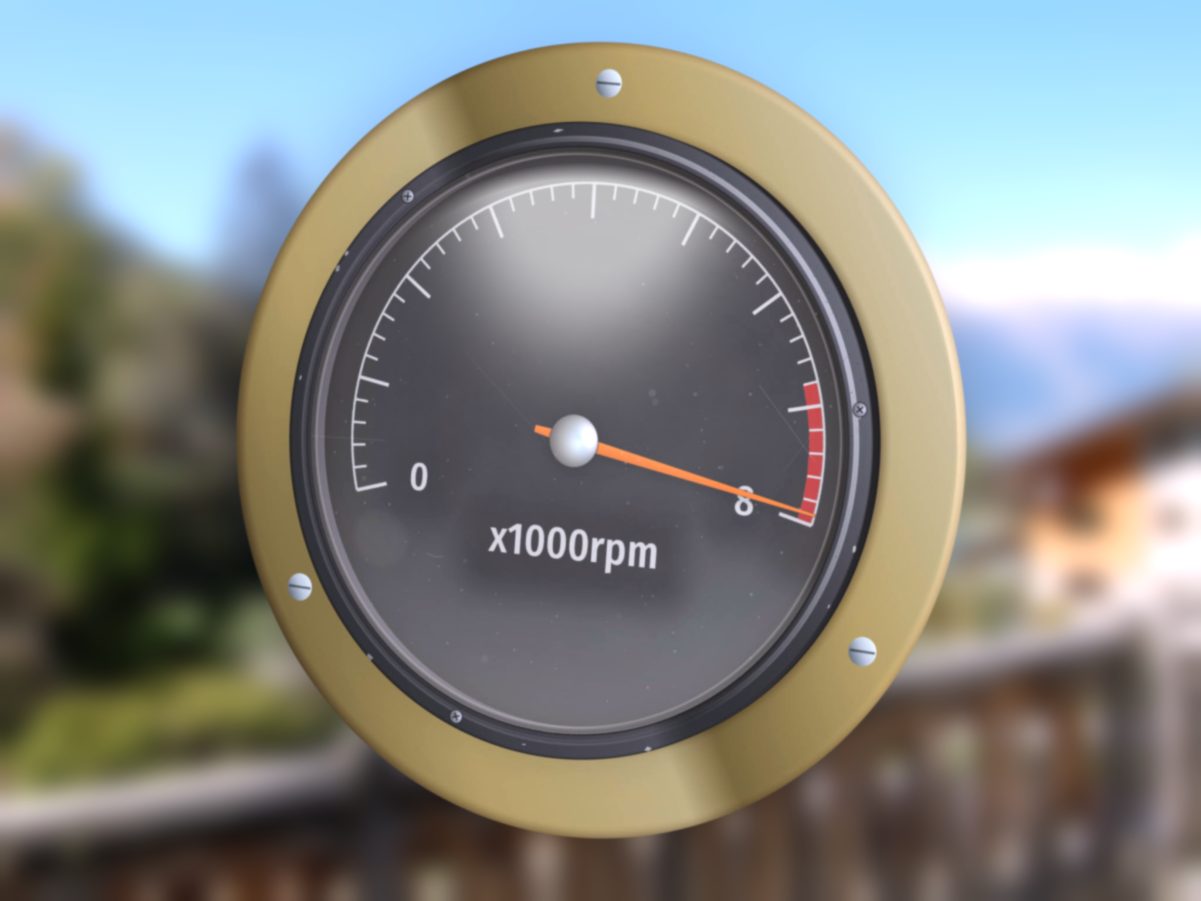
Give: 7900,rpm
